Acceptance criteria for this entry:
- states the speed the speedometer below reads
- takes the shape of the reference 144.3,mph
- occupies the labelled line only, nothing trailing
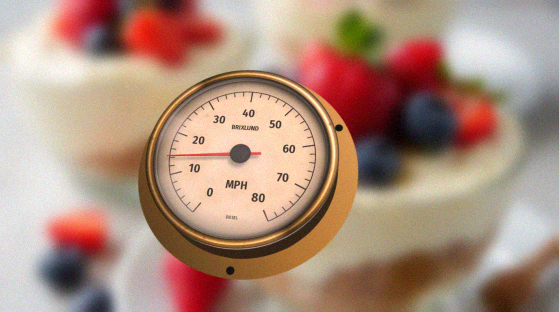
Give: 14,mph
